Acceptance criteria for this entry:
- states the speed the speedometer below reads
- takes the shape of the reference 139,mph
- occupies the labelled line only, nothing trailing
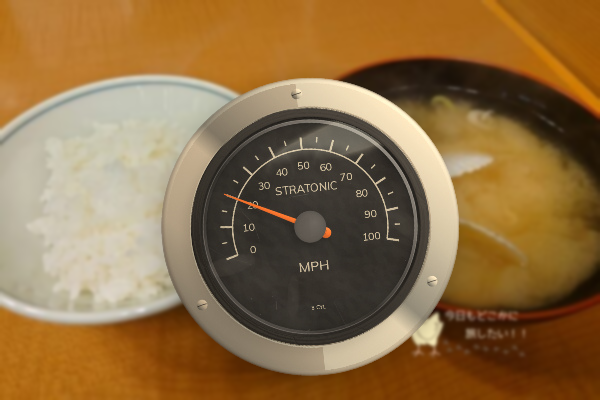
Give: 20,mph
